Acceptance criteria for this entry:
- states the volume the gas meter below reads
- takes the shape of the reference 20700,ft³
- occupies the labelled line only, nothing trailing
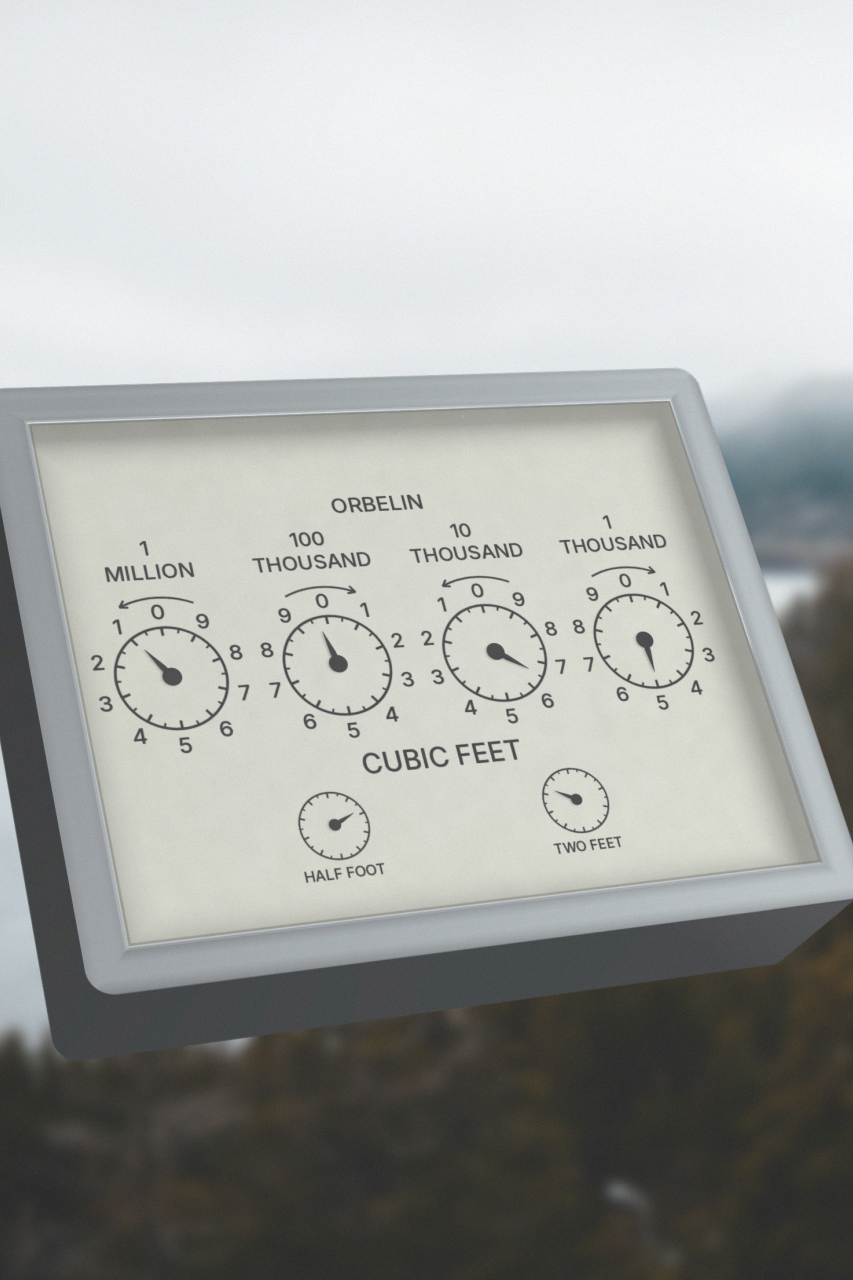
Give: 96500,ft³
